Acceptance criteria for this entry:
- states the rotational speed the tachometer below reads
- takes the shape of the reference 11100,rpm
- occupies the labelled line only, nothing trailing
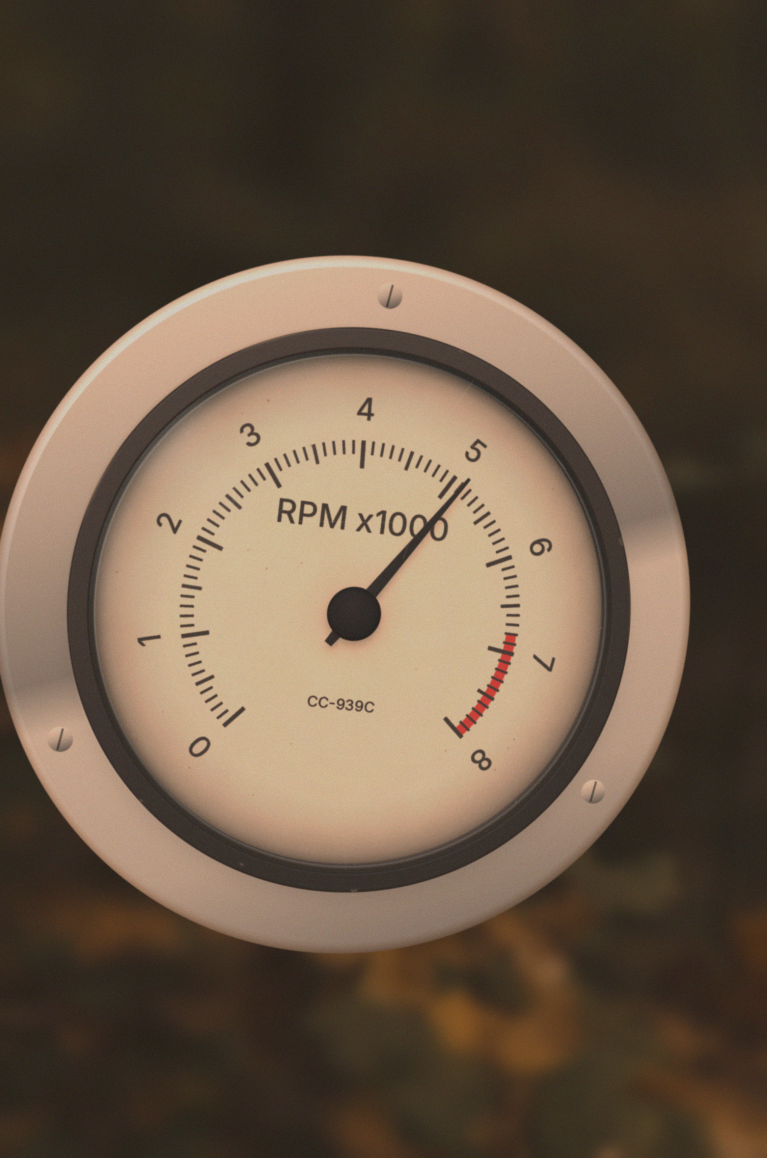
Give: 5100,rpm
